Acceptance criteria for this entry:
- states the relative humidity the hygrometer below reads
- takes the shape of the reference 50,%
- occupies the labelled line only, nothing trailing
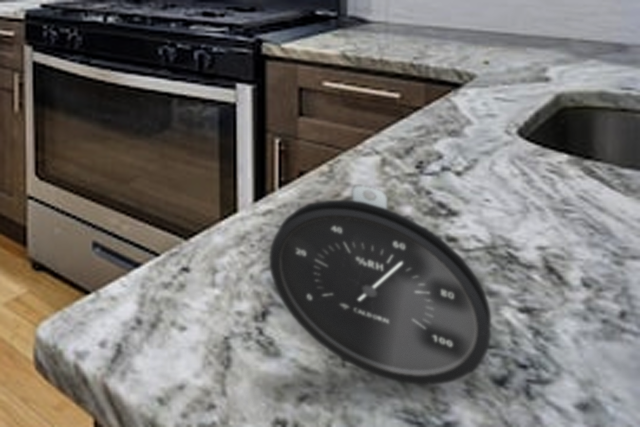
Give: 64,%
